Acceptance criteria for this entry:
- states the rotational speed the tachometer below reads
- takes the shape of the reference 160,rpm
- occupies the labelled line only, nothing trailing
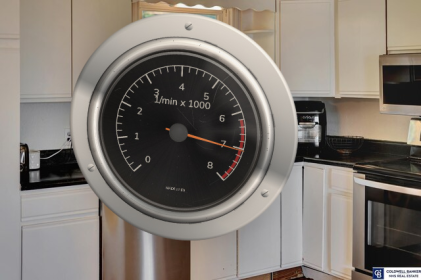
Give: 7000,rpm
